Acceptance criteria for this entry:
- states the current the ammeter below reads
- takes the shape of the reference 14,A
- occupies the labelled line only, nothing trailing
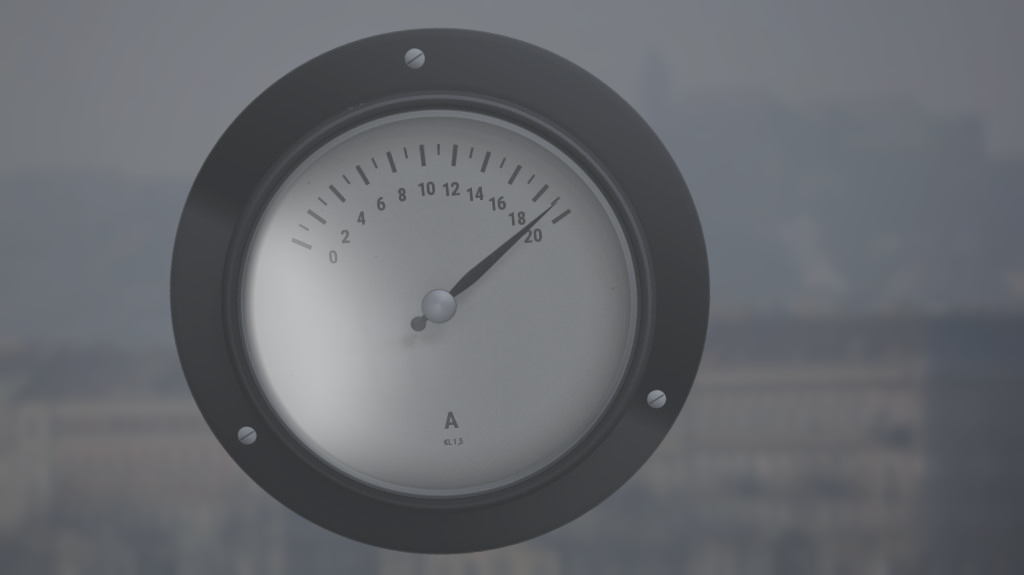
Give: 19,A
